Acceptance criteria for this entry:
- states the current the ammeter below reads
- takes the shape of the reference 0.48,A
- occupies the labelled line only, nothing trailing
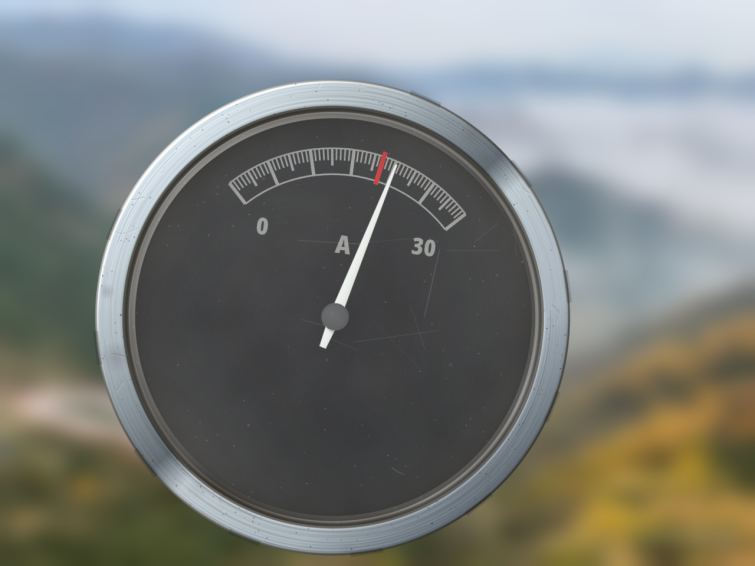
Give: 20,A
